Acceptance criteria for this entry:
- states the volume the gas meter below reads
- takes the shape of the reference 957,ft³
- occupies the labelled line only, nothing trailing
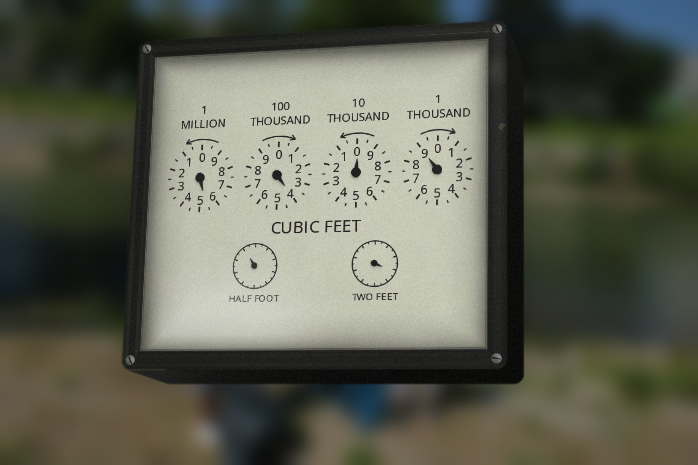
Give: 539900,ft³
